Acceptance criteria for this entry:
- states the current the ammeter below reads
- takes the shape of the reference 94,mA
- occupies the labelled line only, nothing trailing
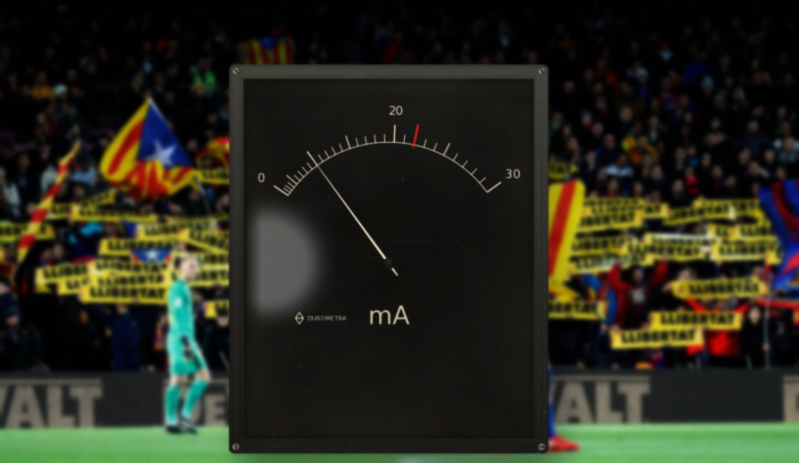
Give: 10,mA
